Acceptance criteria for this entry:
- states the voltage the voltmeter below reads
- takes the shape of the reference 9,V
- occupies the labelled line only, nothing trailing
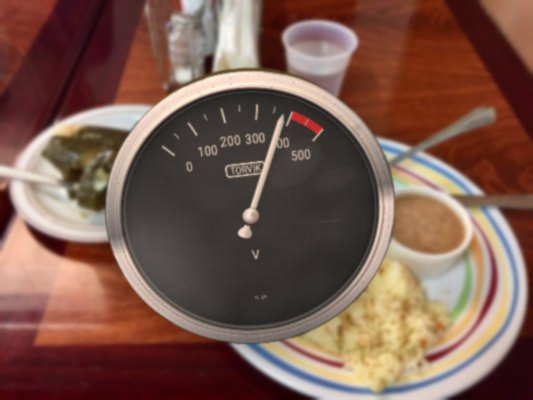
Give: 375,V
